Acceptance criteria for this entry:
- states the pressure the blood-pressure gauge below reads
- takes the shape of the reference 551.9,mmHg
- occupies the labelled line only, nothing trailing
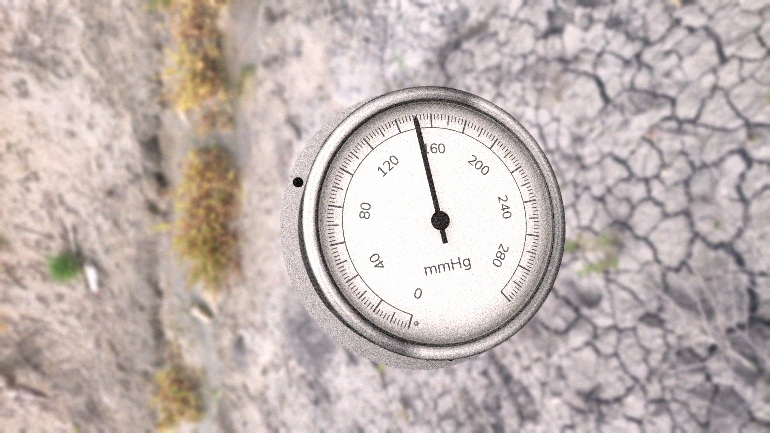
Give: 150,mmHg
